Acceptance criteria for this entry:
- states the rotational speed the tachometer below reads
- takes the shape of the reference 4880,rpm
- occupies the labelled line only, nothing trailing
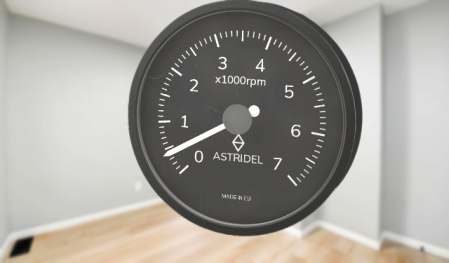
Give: 400,rpm
